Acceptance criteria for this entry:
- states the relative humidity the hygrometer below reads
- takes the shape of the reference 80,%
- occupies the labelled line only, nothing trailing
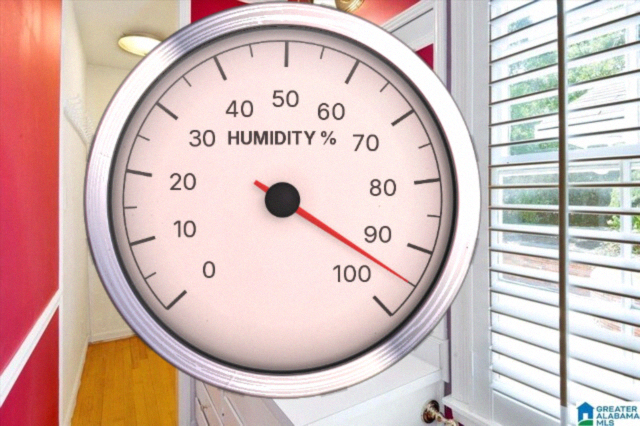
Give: 95,%
